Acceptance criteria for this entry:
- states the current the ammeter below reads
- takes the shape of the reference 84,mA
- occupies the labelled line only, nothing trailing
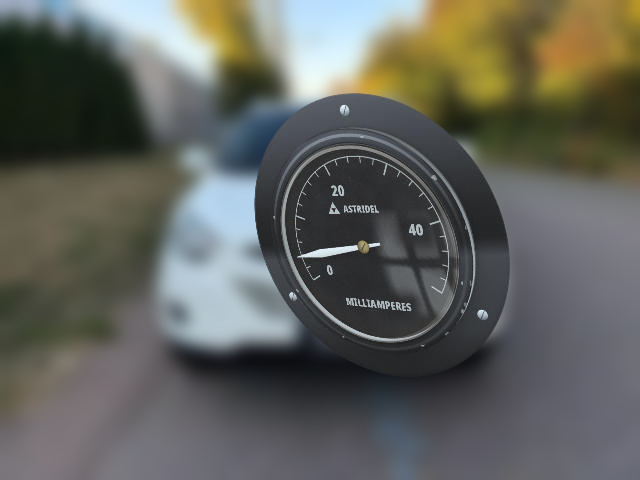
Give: 4,mA
